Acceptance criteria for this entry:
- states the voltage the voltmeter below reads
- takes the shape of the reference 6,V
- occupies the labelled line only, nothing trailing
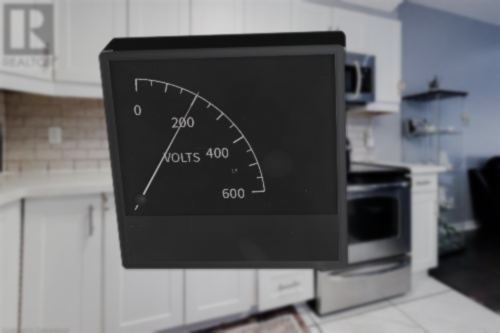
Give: 200,V
